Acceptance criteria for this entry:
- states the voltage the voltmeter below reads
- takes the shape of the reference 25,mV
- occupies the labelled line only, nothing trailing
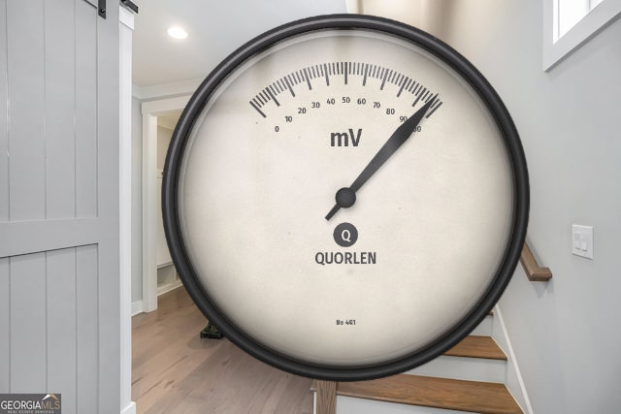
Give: 96,mV
